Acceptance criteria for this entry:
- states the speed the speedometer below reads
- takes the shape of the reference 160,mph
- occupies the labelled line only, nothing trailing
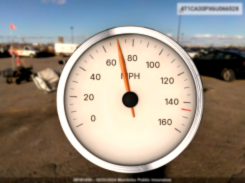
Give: 70,mph
